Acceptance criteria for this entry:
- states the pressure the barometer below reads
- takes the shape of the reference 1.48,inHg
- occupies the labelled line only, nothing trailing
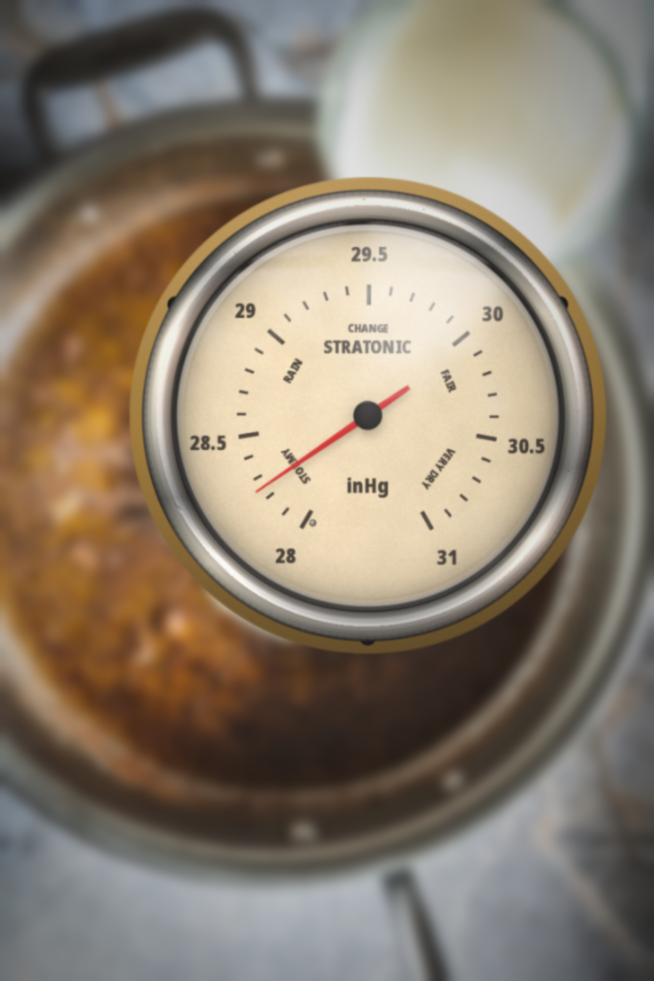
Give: 28.25,inHg
